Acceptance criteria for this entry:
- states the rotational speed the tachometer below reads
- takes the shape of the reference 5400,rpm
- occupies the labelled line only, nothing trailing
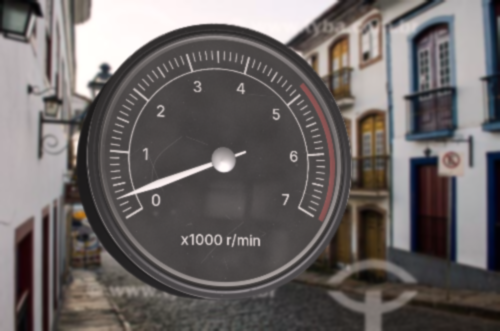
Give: 300,rpm
